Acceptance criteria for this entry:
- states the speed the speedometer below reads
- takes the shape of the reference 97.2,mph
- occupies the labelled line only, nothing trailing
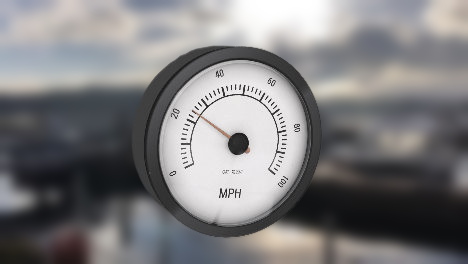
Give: 24,mph
